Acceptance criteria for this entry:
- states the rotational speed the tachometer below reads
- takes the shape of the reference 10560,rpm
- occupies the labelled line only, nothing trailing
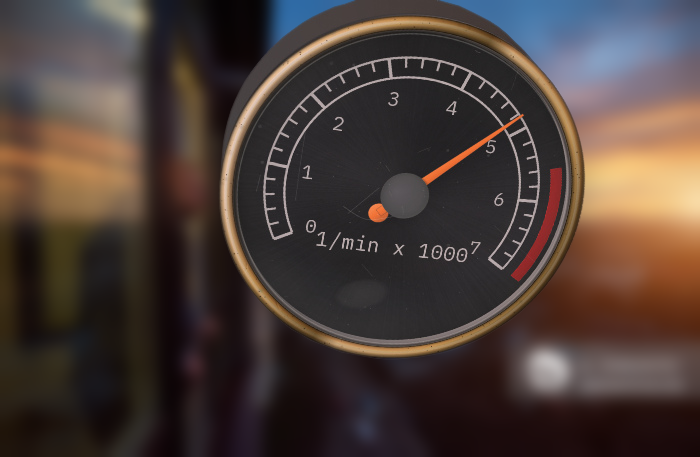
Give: 4800,rpm
